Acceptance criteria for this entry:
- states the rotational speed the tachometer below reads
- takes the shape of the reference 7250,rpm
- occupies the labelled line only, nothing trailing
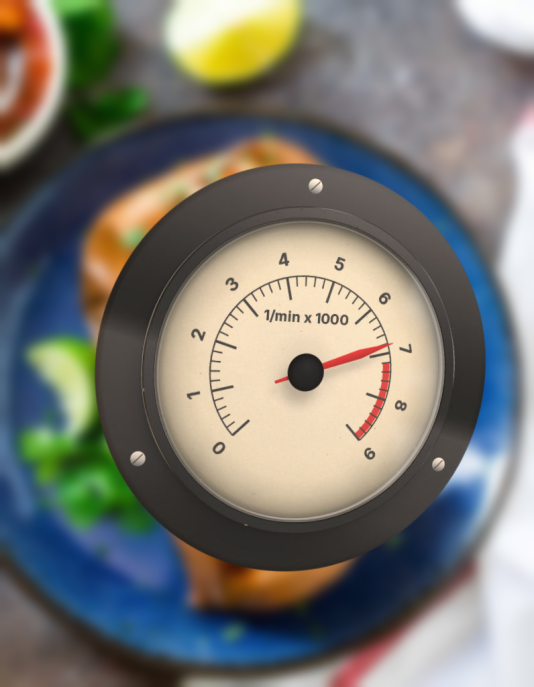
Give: 6800,rpm
